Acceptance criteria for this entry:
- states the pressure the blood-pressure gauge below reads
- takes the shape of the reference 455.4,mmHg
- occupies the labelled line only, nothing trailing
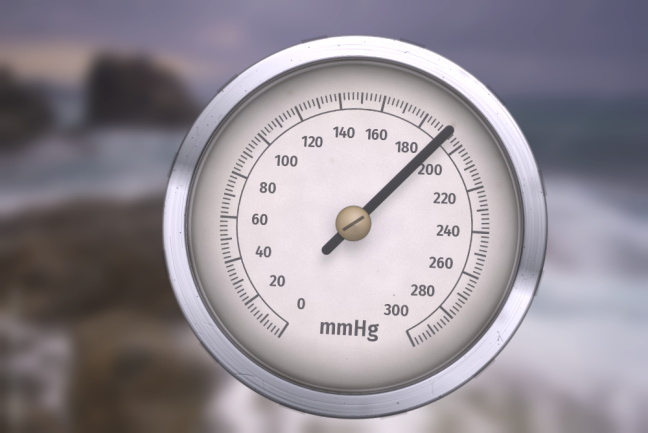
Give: 192,mmHg
